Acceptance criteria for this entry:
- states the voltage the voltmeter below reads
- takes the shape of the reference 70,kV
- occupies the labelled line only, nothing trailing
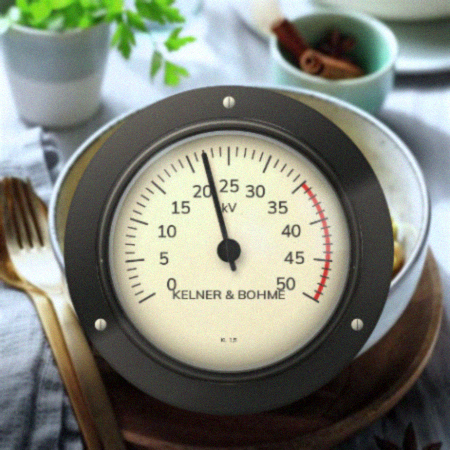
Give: 22,kV
